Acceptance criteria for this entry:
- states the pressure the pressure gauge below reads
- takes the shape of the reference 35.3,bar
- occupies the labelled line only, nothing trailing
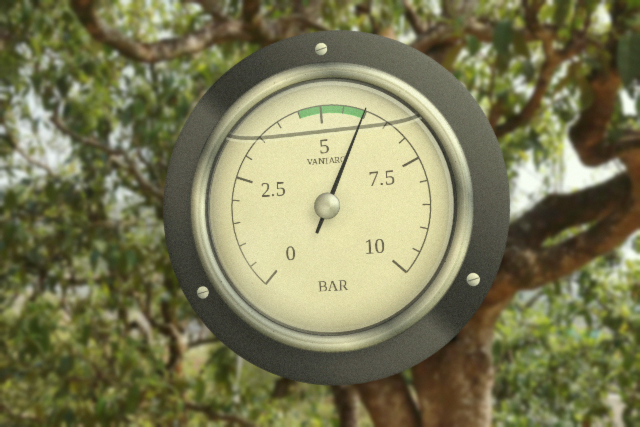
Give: 6,bar
